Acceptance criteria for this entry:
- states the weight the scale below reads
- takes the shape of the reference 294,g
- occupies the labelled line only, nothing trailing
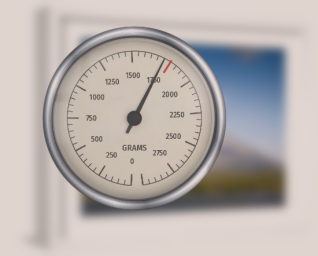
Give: 1750,g
